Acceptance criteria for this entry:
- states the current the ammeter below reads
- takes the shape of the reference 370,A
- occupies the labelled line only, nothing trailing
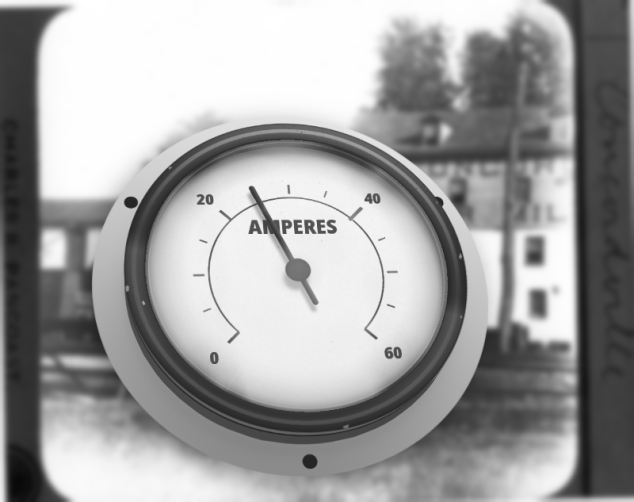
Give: 25,A
